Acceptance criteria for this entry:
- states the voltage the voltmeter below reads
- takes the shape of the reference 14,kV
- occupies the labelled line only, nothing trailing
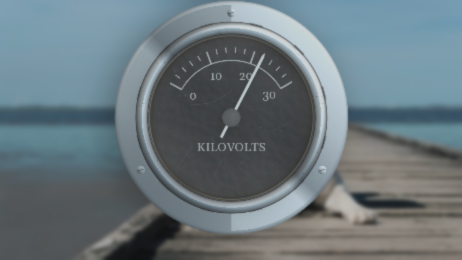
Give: 22,kV
